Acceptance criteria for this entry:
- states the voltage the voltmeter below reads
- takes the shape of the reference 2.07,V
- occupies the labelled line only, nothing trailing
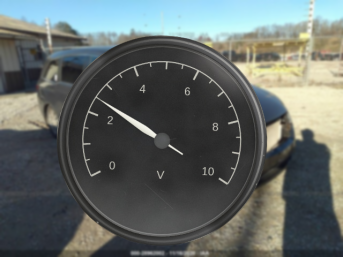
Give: 2.5,V
